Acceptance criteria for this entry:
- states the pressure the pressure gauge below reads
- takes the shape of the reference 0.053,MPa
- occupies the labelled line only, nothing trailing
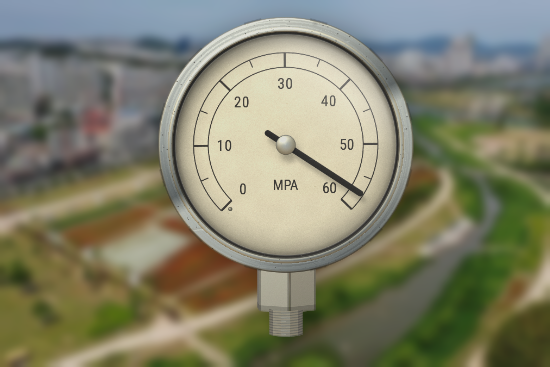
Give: 57.5,MPa
